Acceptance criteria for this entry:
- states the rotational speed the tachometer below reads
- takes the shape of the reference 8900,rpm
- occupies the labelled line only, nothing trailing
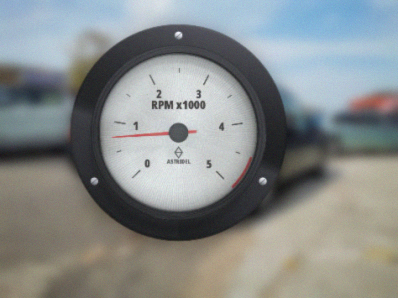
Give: 750,rpm
